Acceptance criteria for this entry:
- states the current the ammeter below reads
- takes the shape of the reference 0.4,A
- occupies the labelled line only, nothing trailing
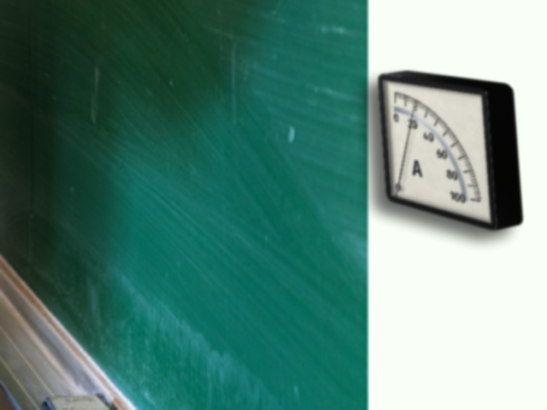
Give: 20,A
